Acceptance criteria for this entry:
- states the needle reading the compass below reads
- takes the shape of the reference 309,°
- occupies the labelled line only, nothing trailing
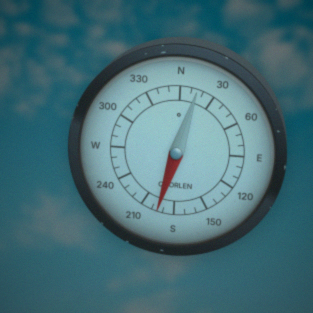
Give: 195,°
